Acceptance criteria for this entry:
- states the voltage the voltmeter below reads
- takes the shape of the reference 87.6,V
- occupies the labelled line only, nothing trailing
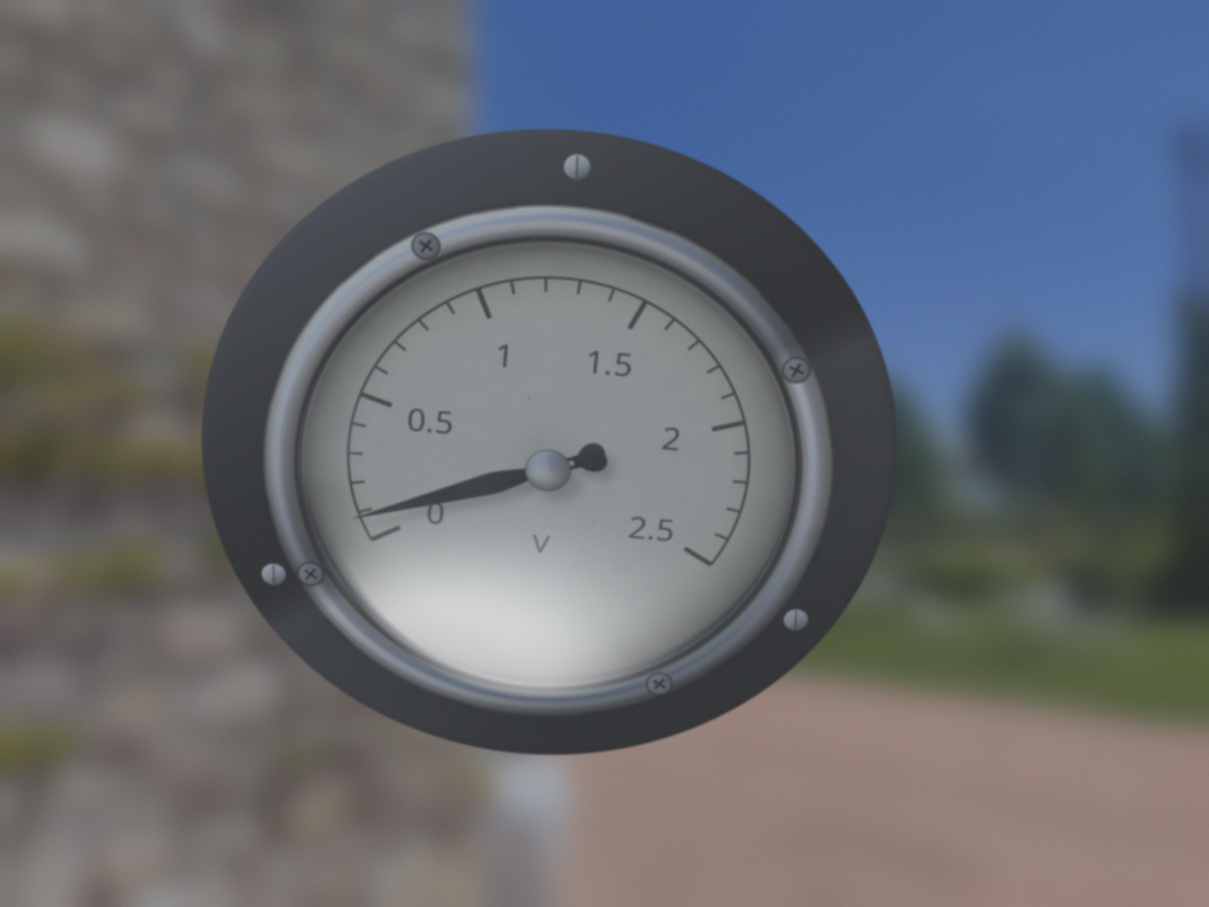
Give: 0.1,V
